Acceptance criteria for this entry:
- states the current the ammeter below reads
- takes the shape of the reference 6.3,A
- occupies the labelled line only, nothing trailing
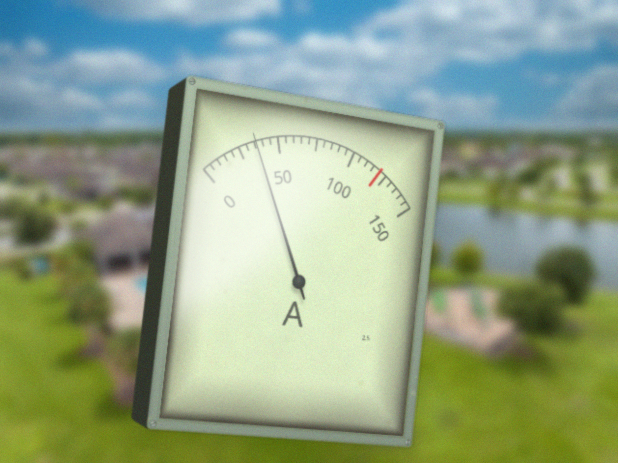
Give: 35,A
